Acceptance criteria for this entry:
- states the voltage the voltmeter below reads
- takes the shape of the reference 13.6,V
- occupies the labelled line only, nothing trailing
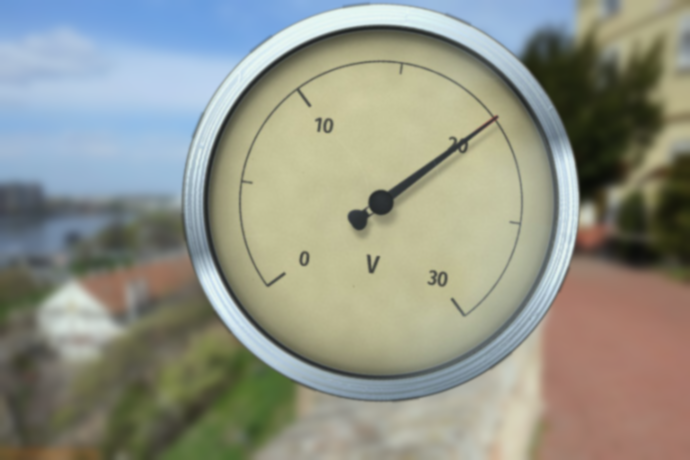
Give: 20,V
